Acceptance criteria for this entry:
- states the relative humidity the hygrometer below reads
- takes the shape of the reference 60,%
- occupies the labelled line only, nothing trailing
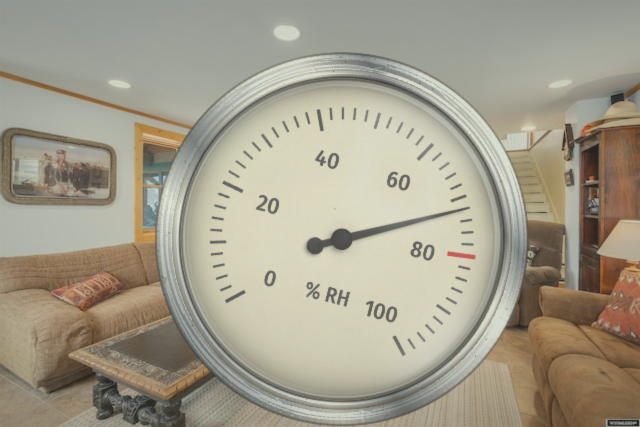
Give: 72,%
